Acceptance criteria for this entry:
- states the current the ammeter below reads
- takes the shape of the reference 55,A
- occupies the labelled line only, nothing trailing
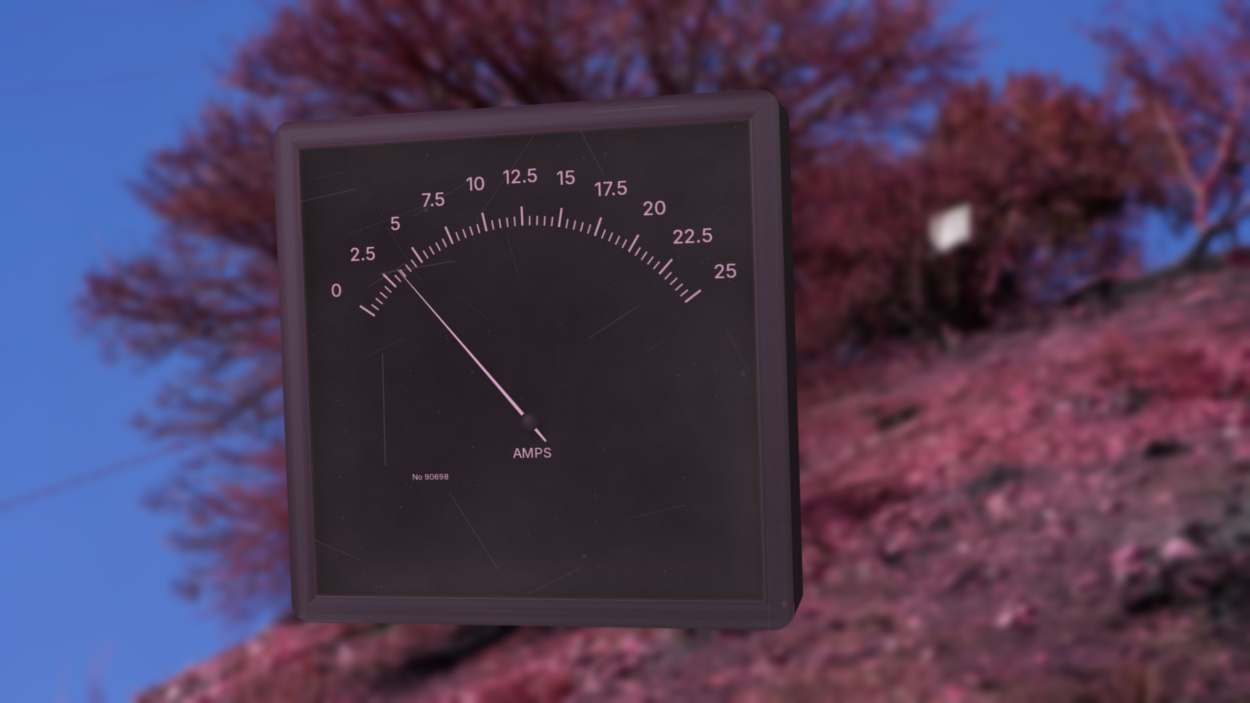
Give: 3.5,A
